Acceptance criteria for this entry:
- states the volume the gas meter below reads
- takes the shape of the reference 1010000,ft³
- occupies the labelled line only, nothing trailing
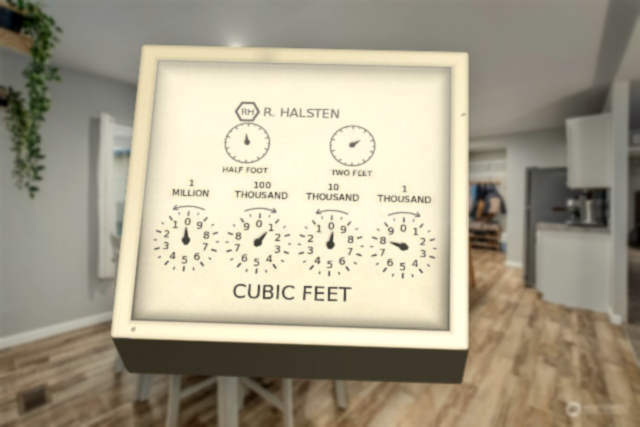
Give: 9800,ft³
